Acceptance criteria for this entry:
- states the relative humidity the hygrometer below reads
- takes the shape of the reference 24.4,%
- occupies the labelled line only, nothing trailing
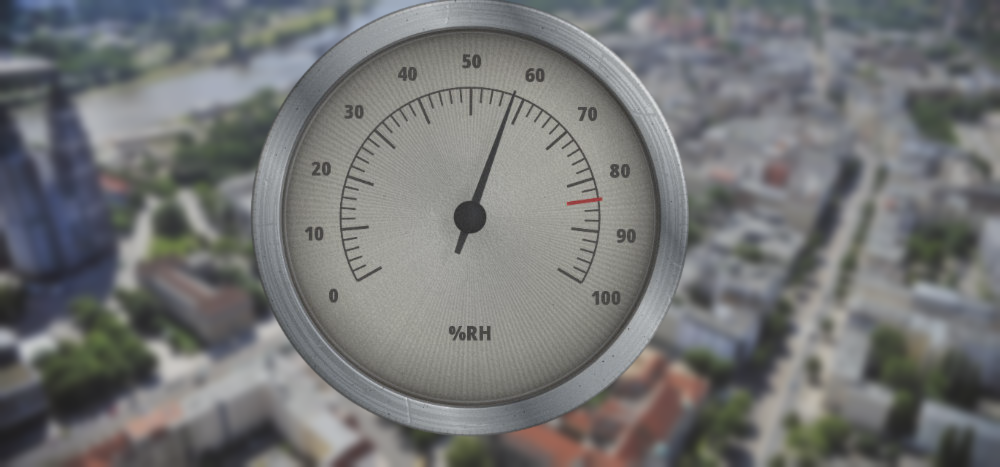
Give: 58,%
